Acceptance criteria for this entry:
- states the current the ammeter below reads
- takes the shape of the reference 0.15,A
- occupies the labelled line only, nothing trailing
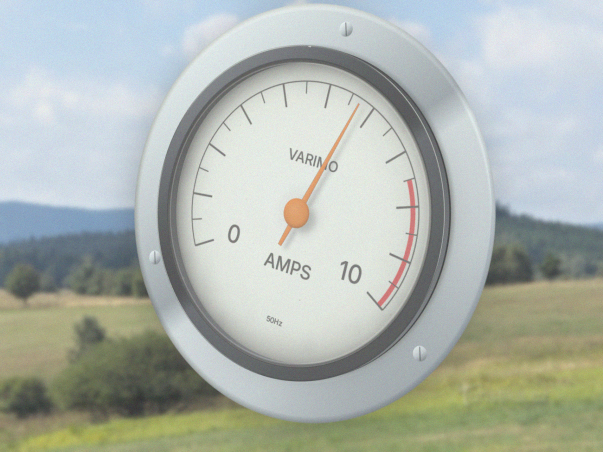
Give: 5.75,A
